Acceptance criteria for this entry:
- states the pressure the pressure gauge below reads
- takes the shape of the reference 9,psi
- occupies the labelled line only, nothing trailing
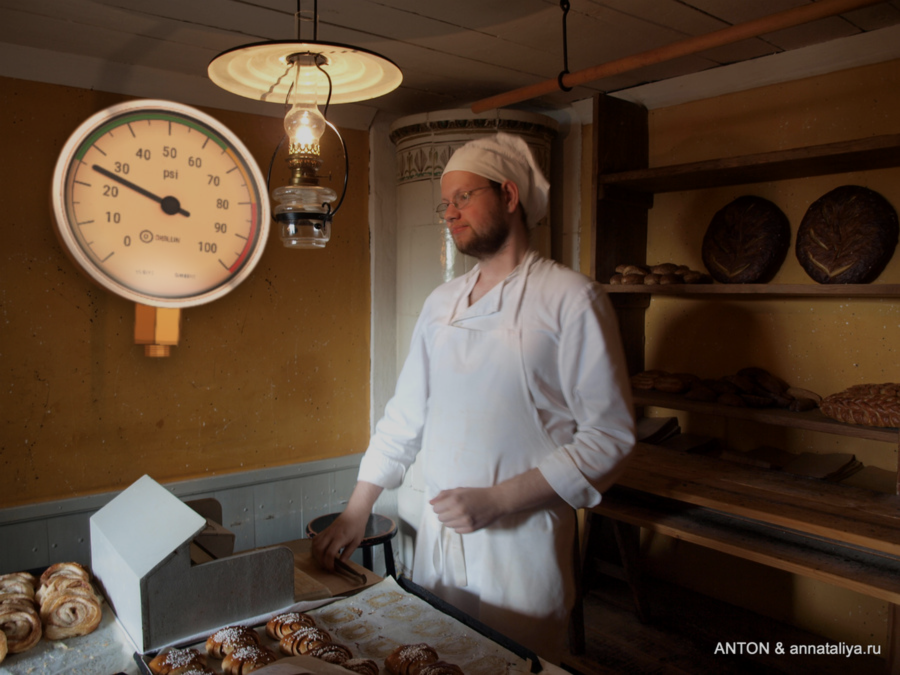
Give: 25,psi
